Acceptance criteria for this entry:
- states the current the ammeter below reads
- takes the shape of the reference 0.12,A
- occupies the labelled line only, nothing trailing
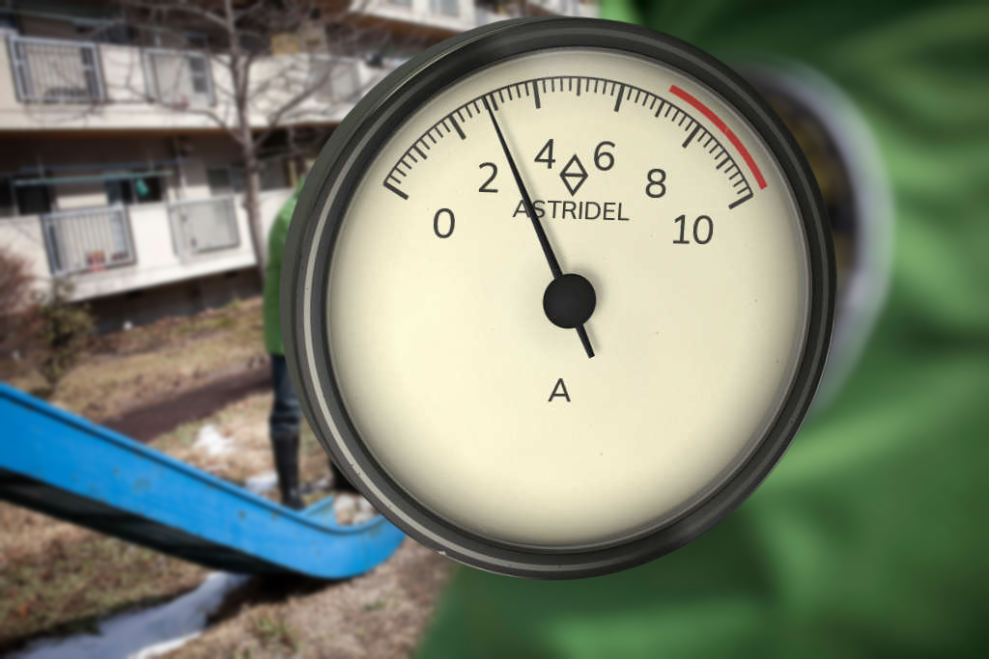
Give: 2.8,A
